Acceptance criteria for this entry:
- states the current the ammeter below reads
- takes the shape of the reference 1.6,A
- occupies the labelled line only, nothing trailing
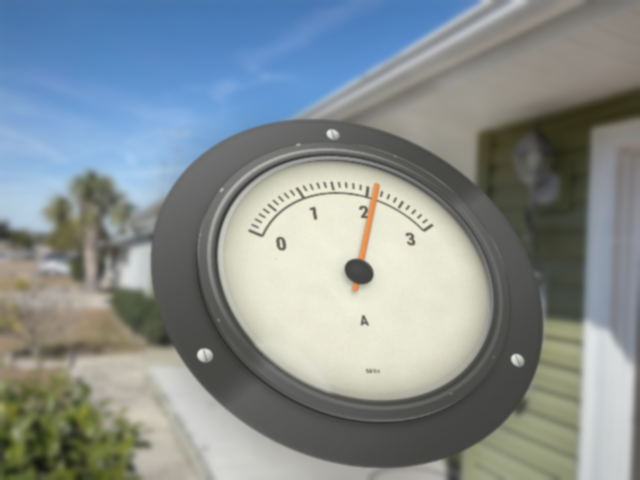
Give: 2.1,A
